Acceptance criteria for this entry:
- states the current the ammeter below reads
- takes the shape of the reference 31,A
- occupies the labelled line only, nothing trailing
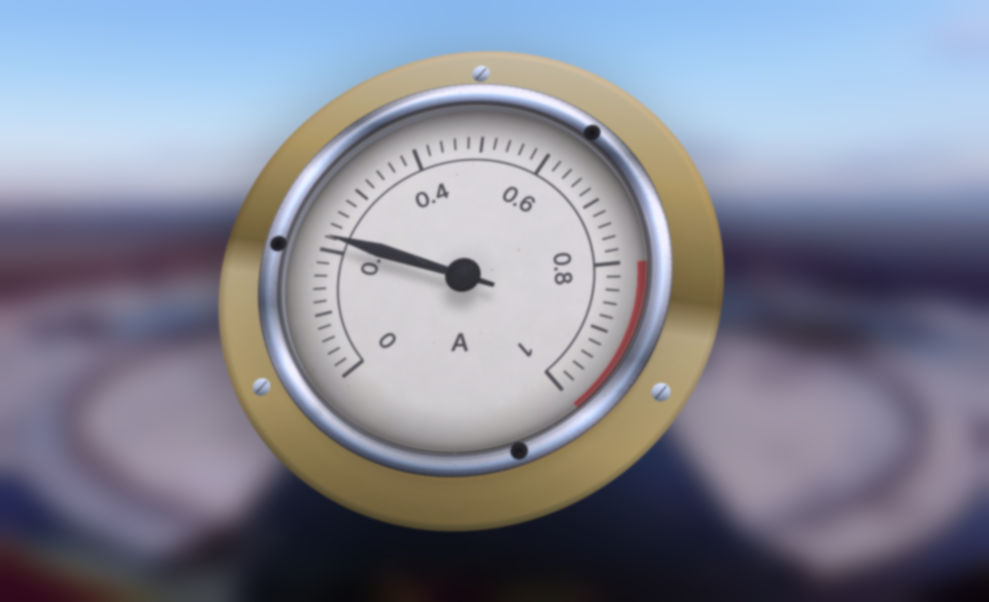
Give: 0.22,A
